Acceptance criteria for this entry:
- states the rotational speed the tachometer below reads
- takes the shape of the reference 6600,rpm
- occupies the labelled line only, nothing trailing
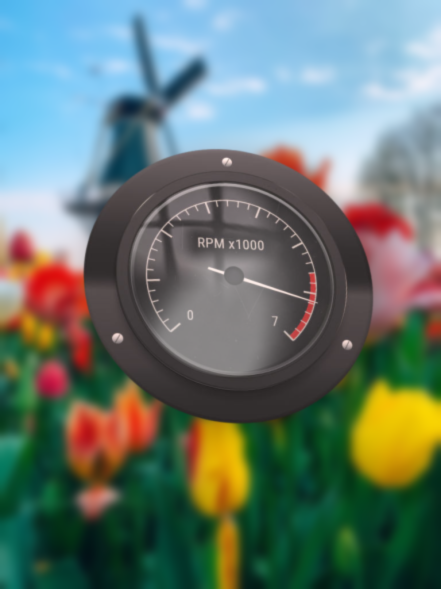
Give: 6200,rpm
